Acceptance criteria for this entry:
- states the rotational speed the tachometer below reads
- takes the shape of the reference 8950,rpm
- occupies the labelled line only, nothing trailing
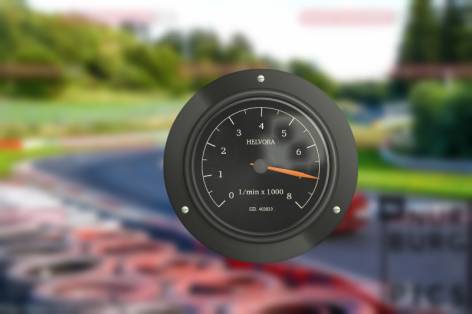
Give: 7000,rpm
